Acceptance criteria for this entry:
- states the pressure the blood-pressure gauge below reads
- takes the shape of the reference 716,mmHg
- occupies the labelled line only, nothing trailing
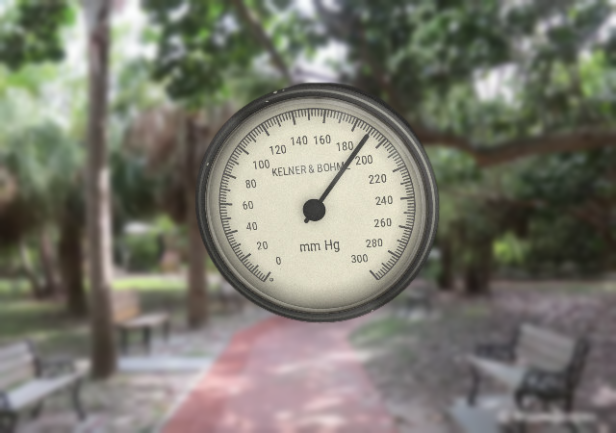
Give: 190,mmHg
